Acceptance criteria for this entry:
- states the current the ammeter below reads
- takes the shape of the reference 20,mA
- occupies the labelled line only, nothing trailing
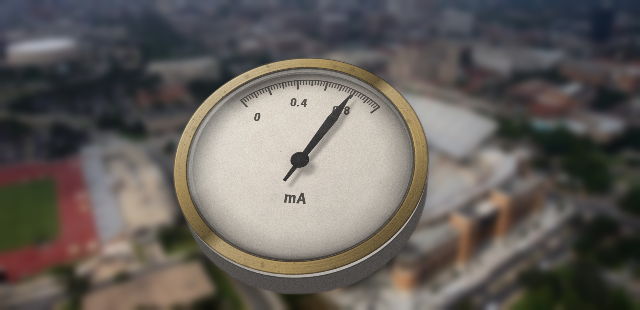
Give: 0.8,mA
